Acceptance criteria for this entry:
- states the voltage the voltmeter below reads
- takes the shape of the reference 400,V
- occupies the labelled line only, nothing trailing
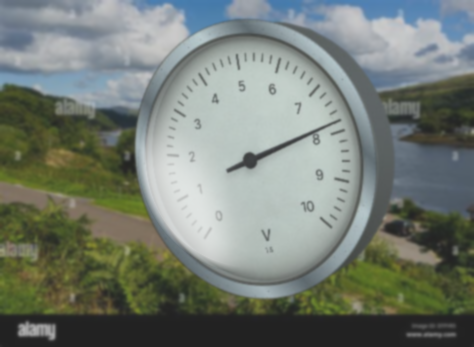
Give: 7.8,V
